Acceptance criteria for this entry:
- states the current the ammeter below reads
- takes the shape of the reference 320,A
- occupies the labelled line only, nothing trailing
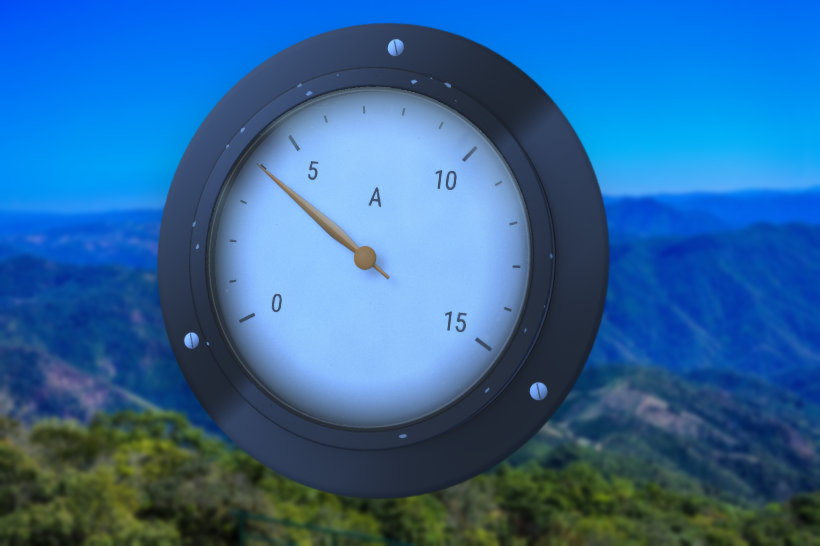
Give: 4,A
